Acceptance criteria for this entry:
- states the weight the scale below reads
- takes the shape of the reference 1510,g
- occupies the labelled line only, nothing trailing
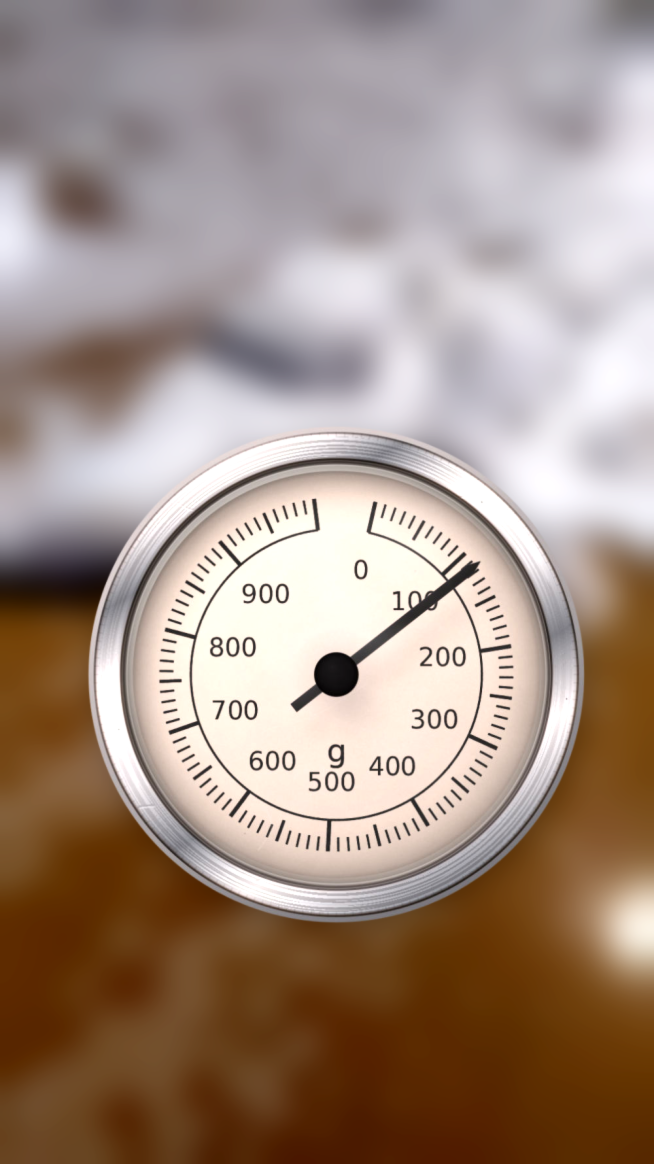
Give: 115,g
